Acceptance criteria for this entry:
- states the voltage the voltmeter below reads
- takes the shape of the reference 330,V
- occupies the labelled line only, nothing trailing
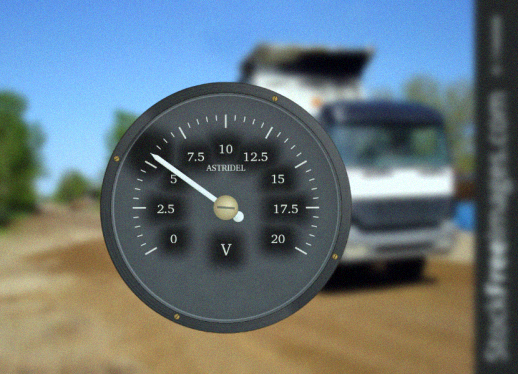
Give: 5.5,V
